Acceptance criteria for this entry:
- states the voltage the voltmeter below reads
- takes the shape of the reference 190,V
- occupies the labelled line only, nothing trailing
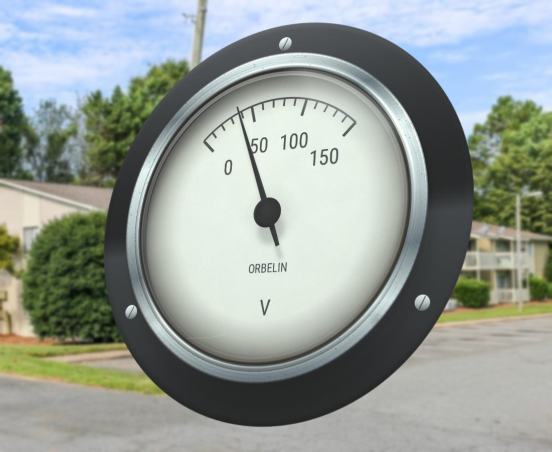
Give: 40,V
